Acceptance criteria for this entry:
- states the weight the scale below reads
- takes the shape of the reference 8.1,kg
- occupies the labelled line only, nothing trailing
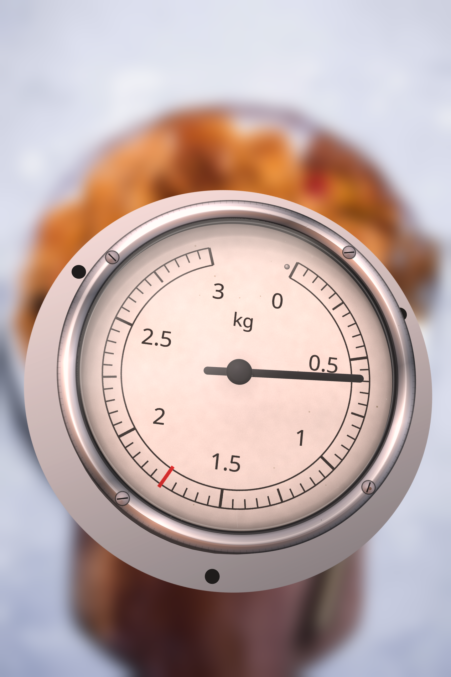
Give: 0.6,kg
